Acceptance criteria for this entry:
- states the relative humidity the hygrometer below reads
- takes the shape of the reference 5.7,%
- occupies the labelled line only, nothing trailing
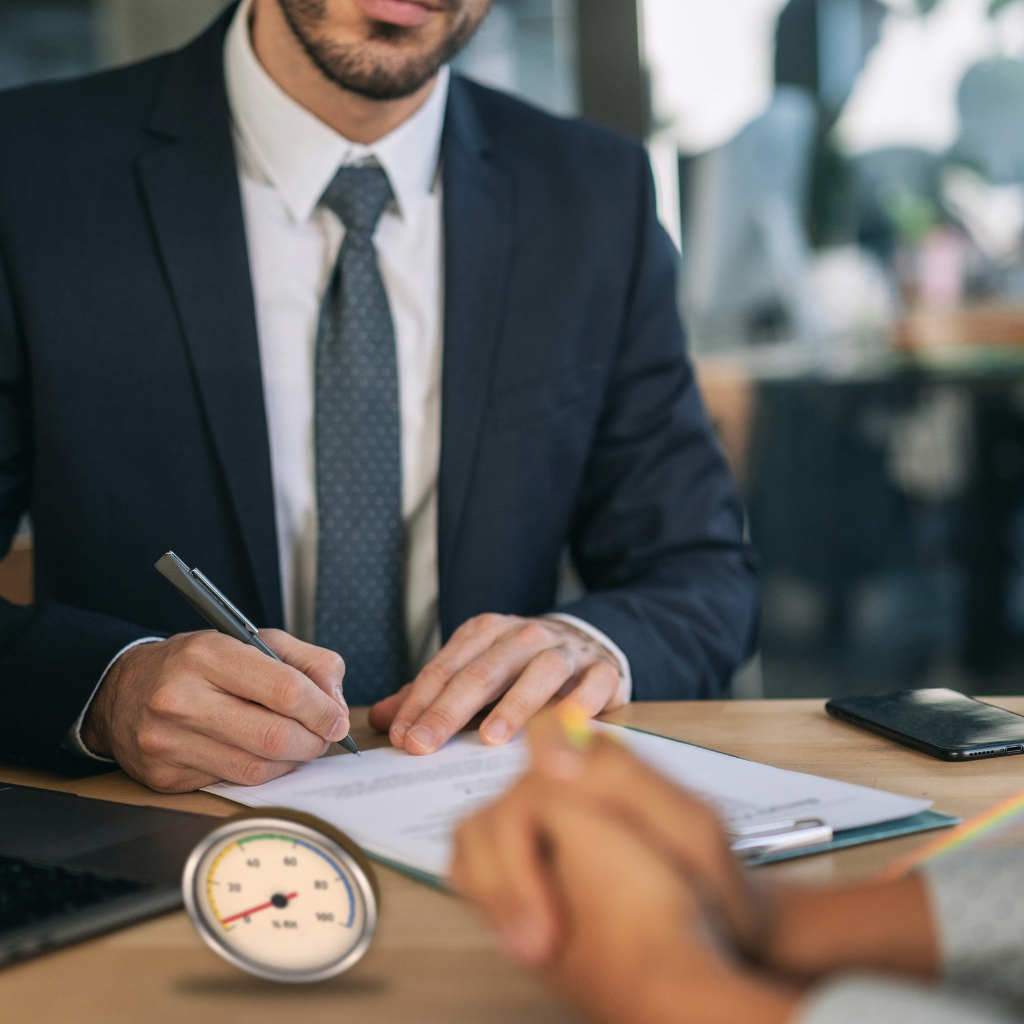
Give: 4,%
